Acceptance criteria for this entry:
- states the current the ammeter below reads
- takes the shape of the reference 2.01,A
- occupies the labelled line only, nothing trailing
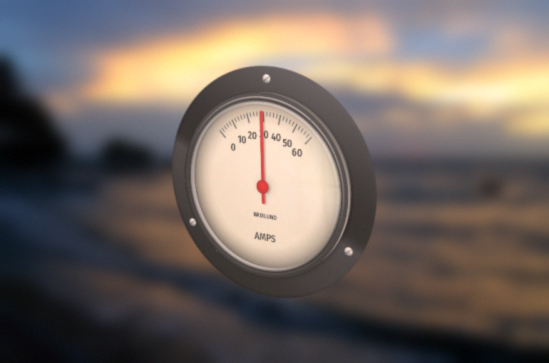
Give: 30,A
